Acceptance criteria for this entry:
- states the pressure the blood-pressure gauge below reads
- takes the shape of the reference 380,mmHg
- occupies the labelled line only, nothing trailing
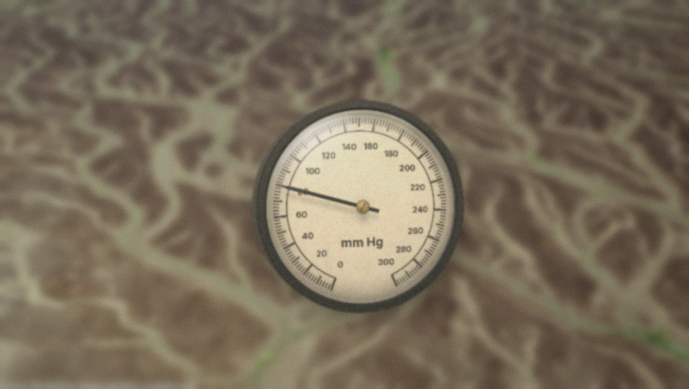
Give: 80,mmHg
